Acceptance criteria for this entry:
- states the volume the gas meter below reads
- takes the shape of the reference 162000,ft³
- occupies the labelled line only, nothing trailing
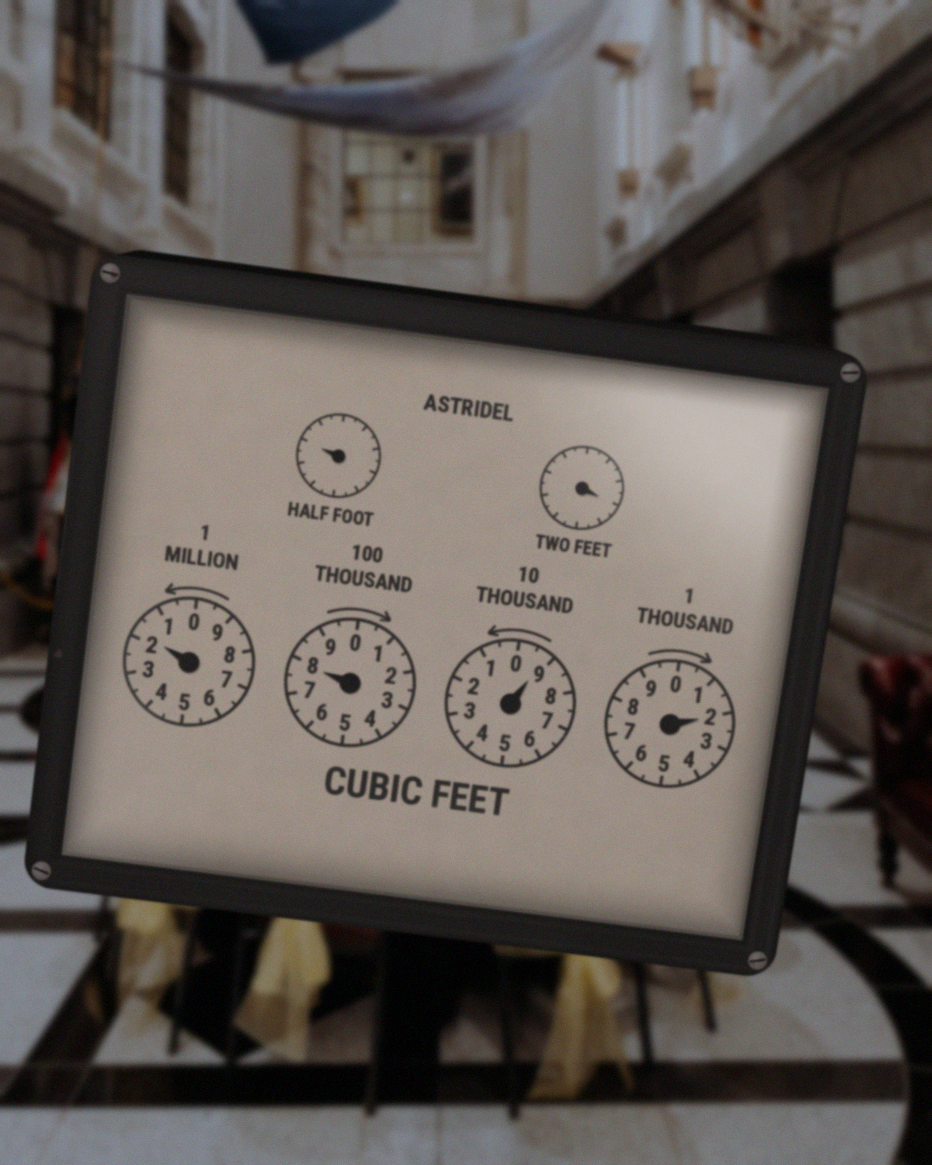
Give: 179200,ft³
